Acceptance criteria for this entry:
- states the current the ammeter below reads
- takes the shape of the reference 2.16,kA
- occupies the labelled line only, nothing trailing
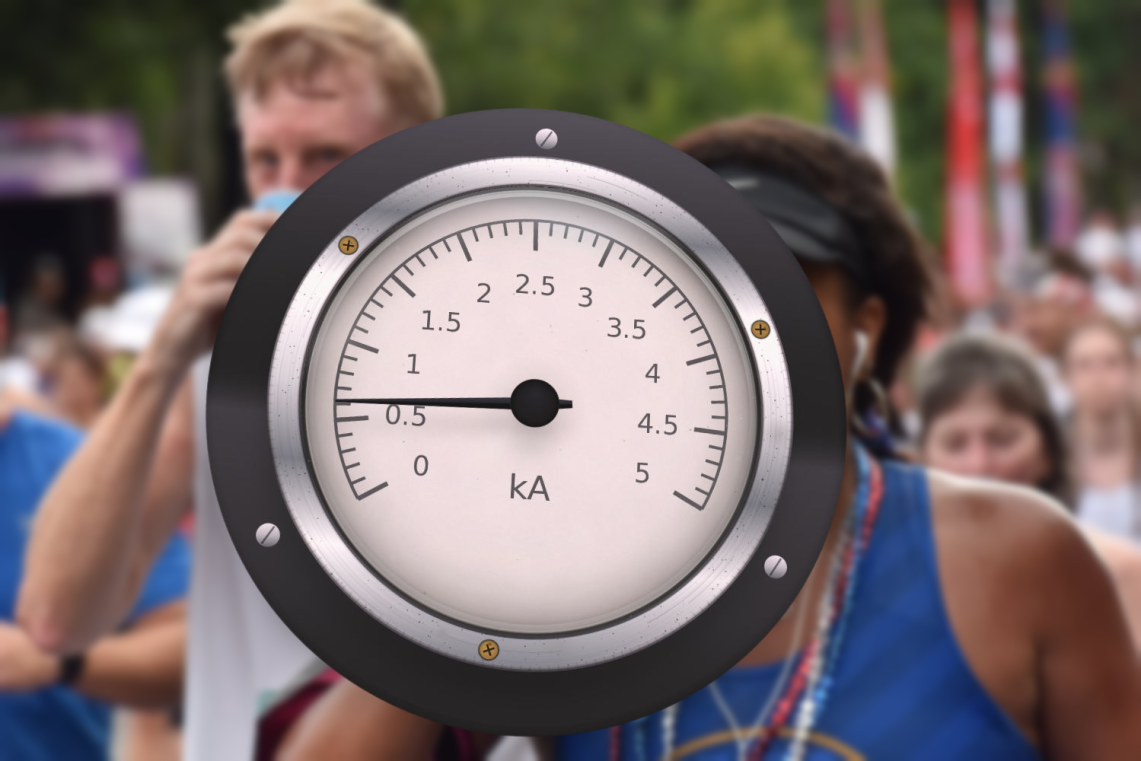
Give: 0.6,kA
